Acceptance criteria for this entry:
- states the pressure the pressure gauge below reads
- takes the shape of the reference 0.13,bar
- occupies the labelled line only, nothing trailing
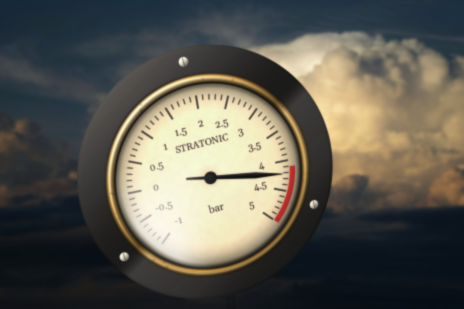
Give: 4.2,bar
